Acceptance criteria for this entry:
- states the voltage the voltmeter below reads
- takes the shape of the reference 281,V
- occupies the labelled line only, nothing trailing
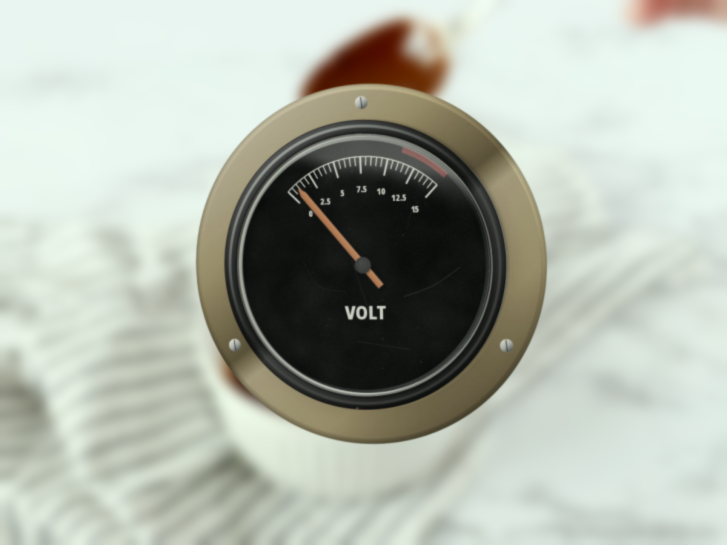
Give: 1,V
